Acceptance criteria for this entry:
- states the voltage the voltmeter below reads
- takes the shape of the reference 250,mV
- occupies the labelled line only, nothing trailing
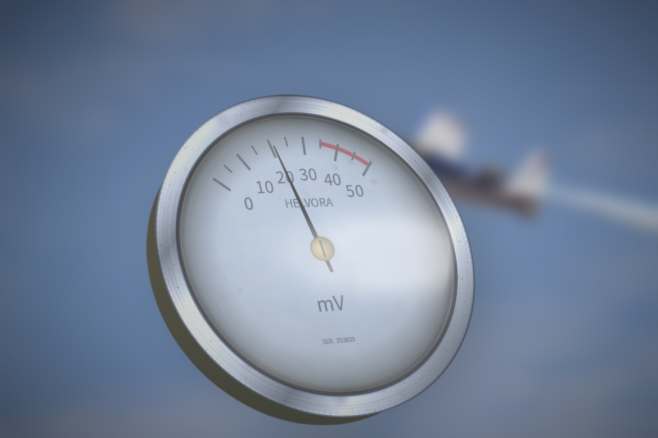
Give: 20,mV
